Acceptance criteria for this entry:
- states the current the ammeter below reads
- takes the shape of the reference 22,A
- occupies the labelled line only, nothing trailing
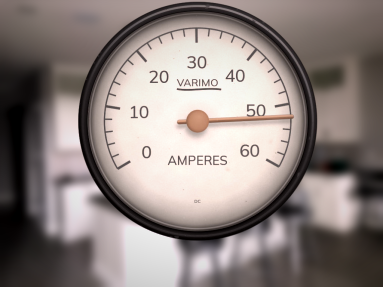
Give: 52,A
